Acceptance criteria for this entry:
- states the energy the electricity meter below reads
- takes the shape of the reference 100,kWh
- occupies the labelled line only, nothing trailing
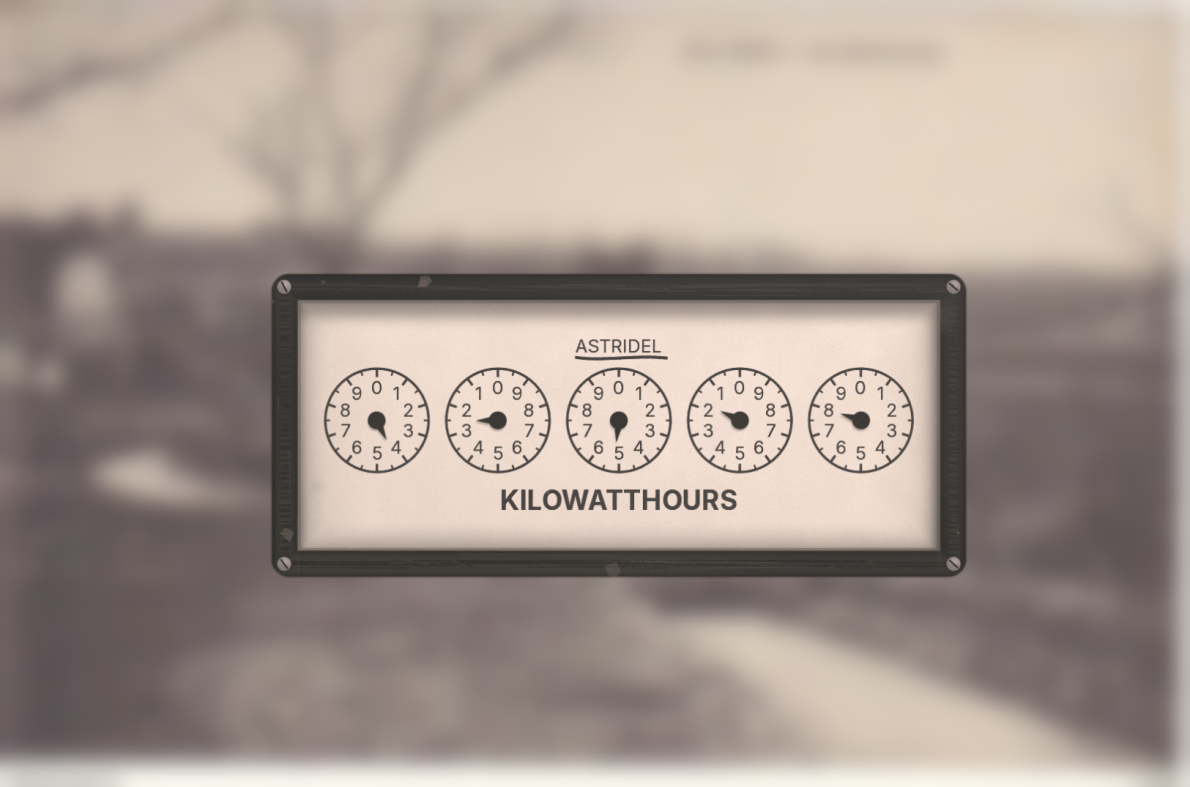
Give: 42518,kWh
